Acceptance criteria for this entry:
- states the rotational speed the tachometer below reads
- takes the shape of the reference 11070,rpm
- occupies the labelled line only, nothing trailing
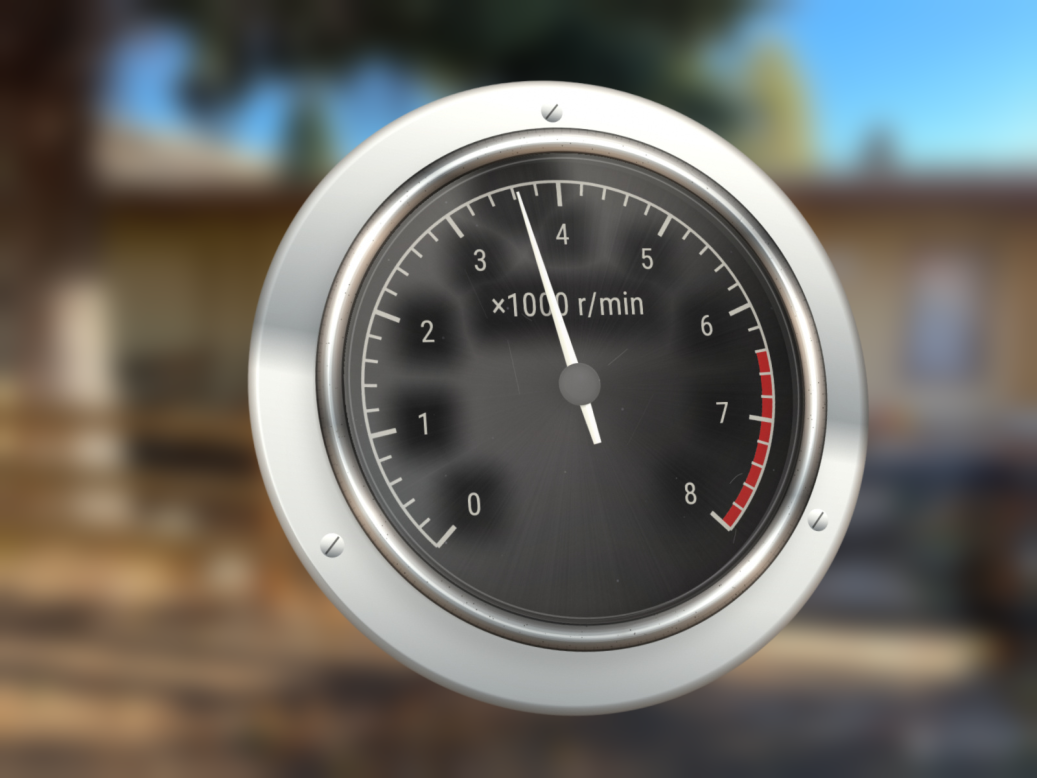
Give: 3600,rpm
